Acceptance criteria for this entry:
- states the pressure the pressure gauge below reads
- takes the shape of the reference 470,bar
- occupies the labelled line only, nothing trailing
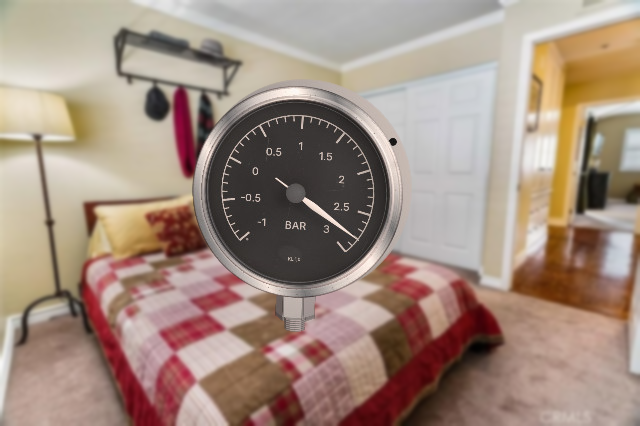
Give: 2.8,bar
